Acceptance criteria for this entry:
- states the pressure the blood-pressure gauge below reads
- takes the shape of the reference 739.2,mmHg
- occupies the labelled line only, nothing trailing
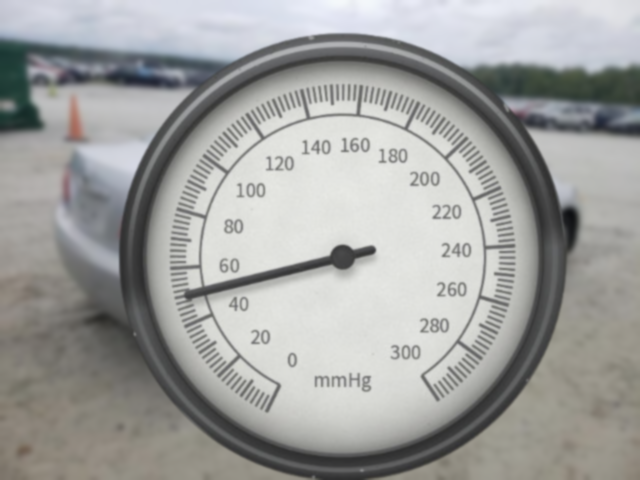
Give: 50,mmHg
